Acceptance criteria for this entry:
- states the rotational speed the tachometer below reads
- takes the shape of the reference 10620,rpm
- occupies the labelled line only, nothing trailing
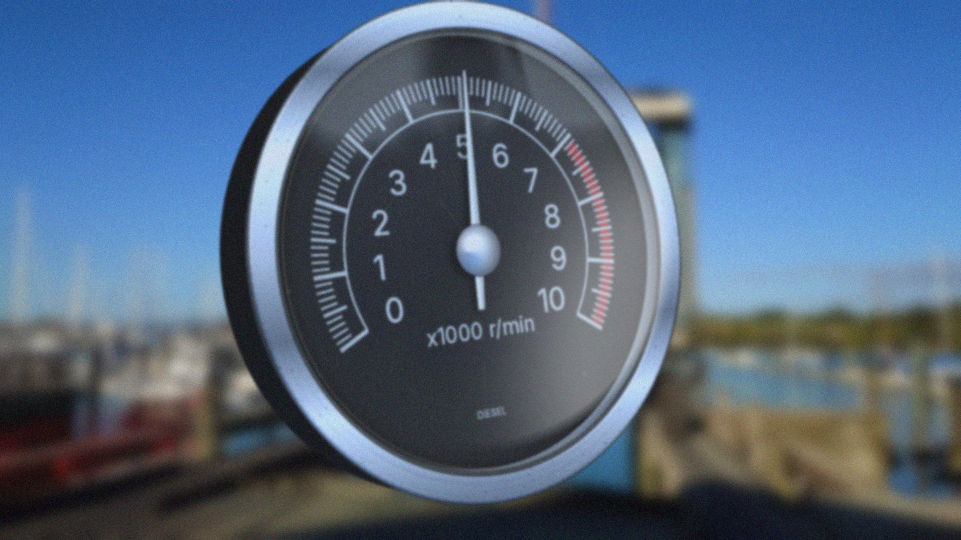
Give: 5000,rpm
